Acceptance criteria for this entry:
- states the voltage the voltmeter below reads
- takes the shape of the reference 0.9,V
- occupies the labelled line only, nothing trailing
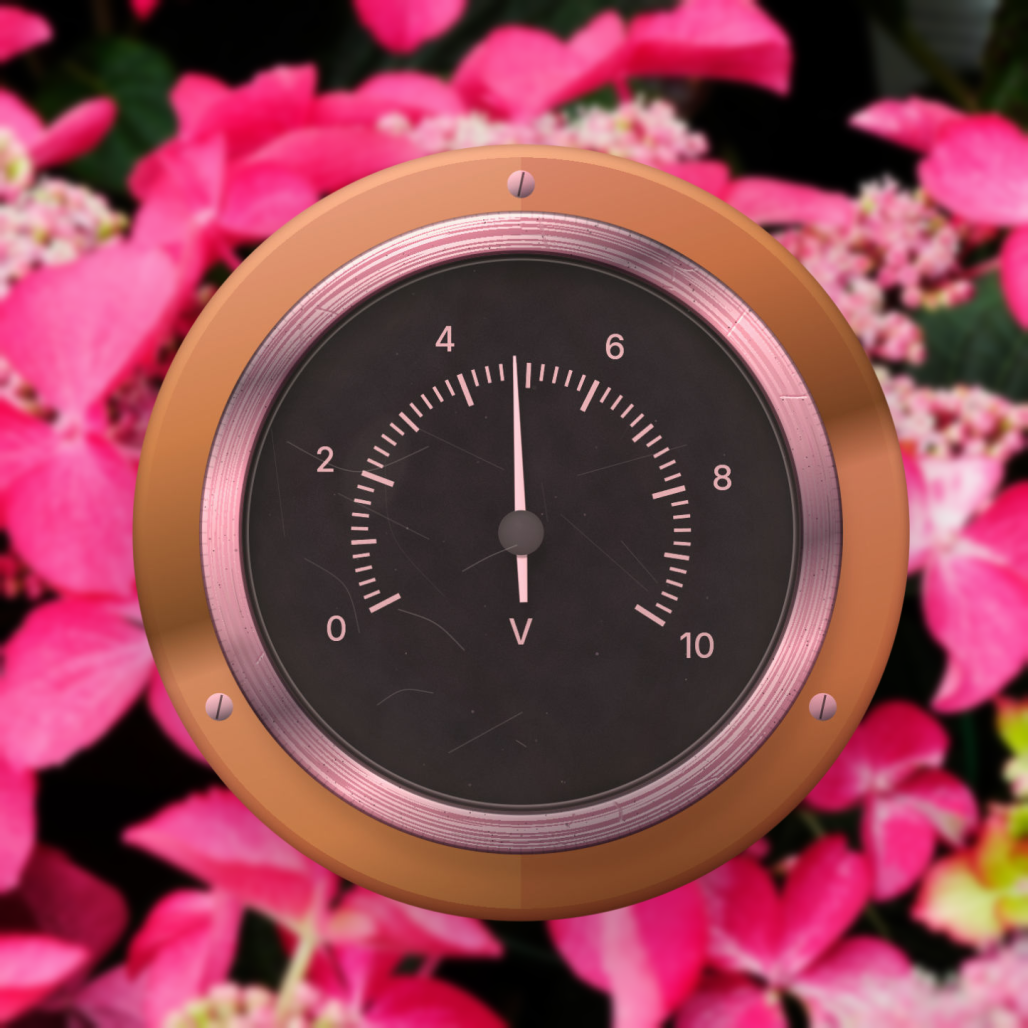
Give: 4.8,V
